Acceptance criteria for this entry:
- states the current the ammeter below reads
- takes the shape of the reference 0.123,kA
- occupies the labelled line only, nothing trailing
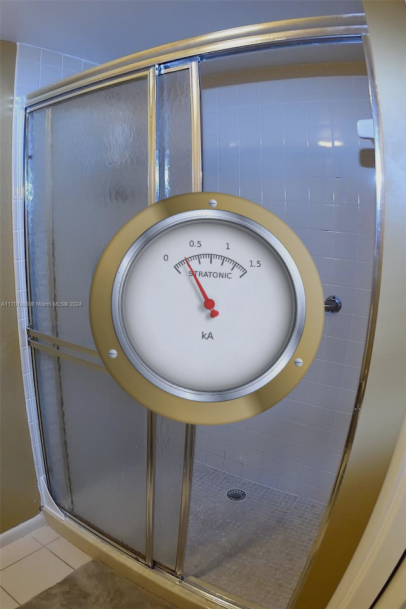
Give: 0.25,kA
